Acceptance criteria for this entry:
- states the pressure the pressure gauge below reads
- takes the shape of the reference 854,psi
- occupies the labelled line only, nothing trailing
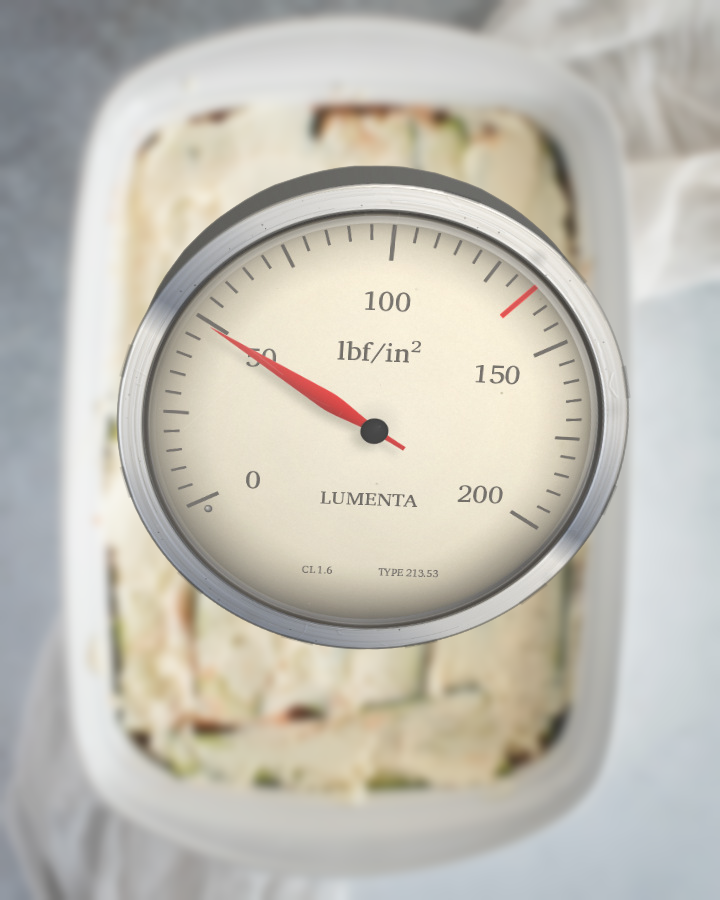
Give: 50,psi
